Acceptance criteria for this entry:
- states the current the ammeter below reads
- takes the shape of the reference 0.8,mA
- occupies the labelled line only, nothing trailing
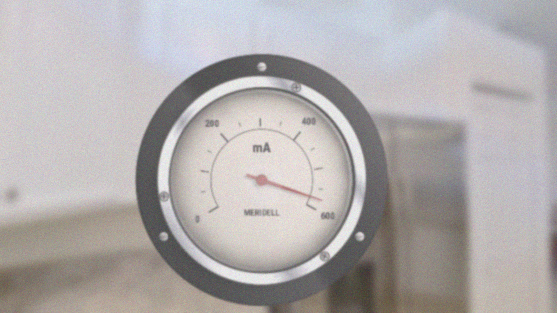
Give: 575,mA
